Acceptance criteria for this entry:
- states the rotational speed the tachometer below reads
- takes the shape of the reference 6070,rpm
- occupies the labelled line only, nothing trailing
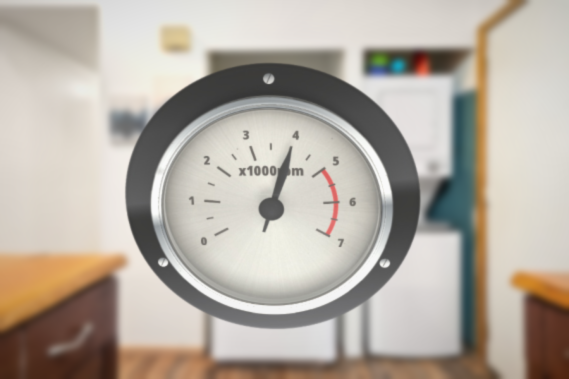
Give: 4000,rpm
